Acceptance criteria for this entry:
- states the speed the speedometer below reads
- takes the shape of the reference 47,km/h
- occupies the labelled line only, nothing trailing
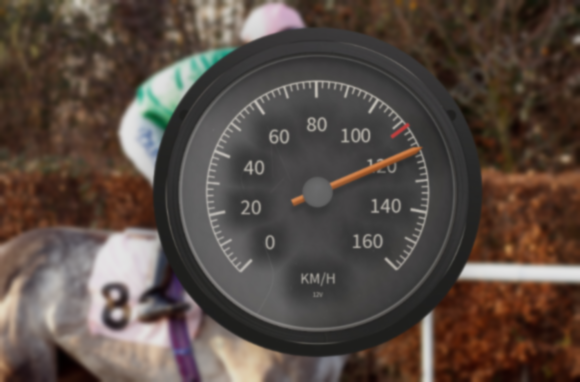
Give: 120,km/h
